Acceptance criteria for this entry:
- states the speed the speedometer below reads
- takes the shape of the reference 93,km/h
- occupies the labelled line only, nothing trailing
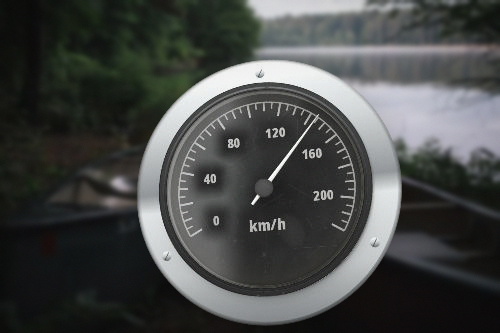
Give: 145,km/h
